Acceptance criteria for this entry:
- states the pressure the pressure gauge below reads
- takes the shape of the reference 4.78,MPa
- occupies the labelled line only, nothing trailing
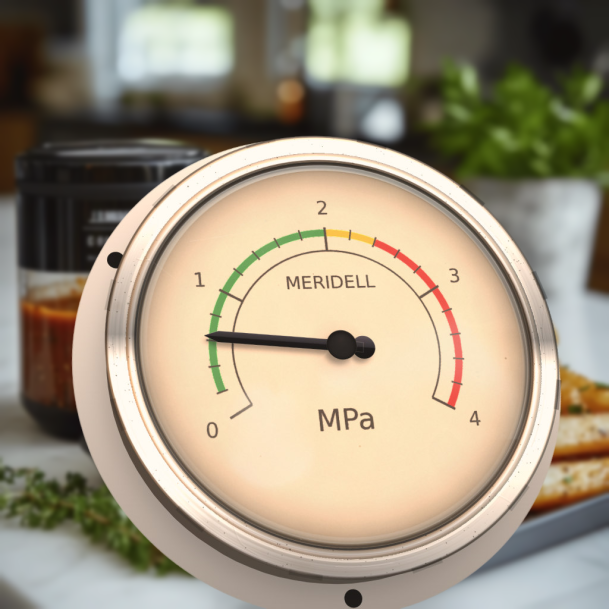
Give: 0.6,MPa
